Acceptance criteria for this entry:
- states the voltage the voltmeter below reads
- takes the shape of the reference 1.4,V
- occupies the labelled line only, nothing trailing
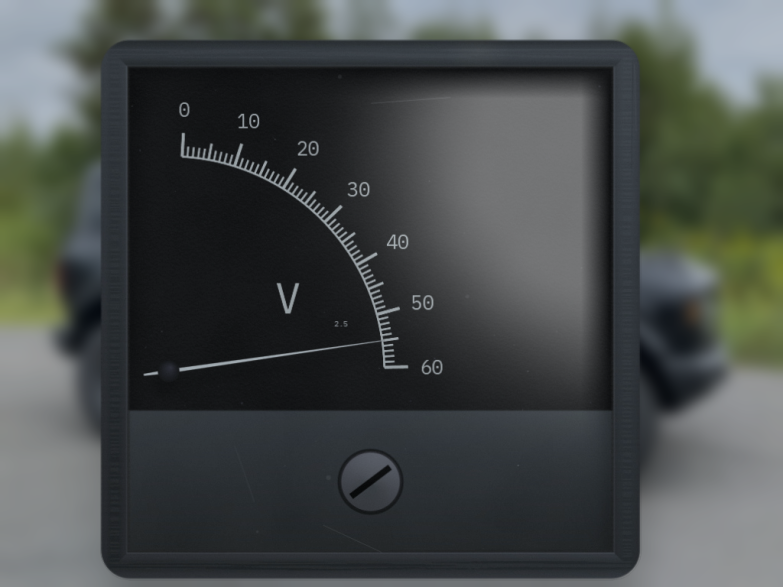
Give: 55,V
